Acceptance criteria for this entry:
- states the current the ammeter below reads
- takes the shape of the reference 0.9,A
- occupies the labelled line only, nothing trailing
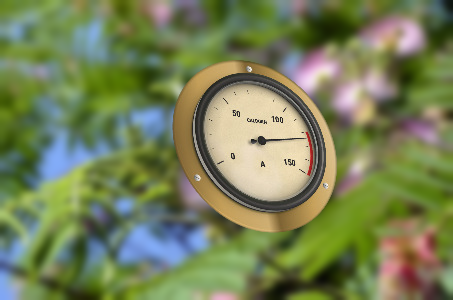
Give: 125,A
